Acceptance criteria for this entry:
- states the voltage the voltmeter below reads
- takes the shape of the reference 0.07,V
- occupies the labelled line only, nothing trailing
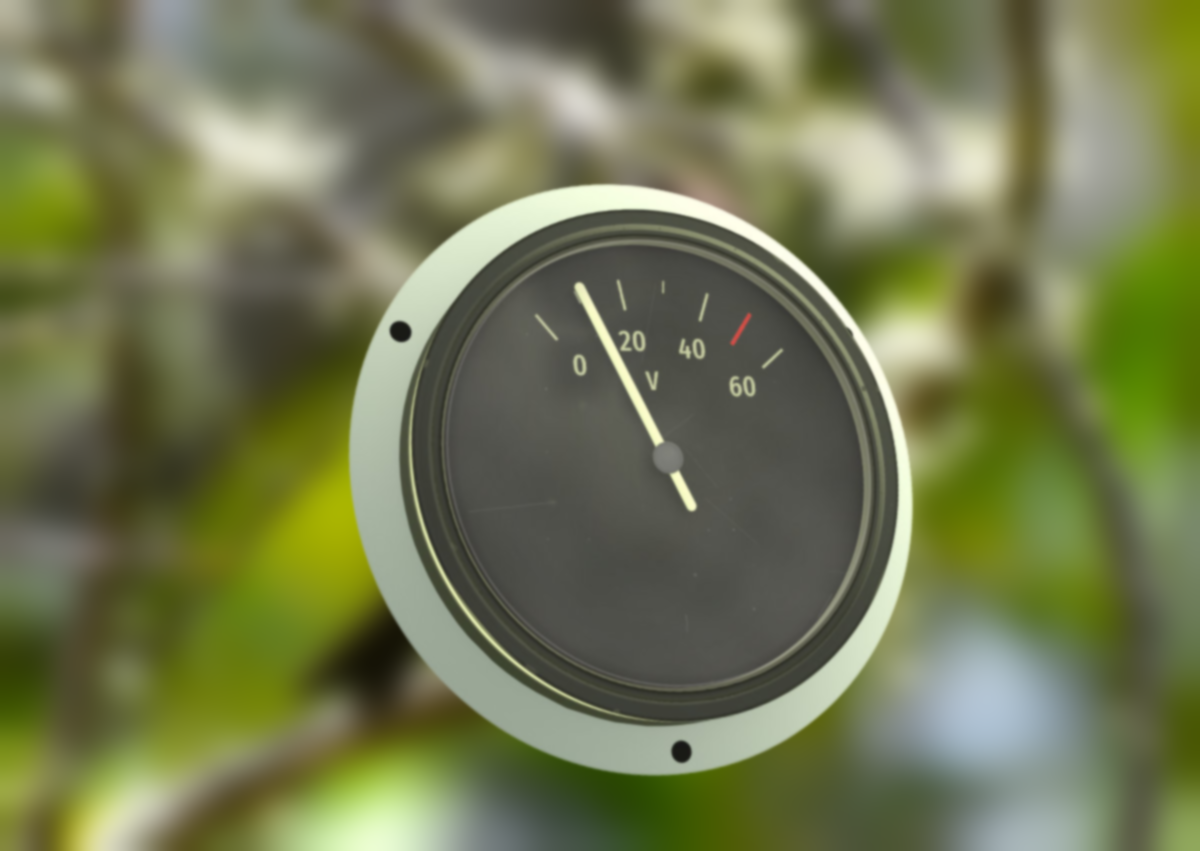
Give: 10,V
